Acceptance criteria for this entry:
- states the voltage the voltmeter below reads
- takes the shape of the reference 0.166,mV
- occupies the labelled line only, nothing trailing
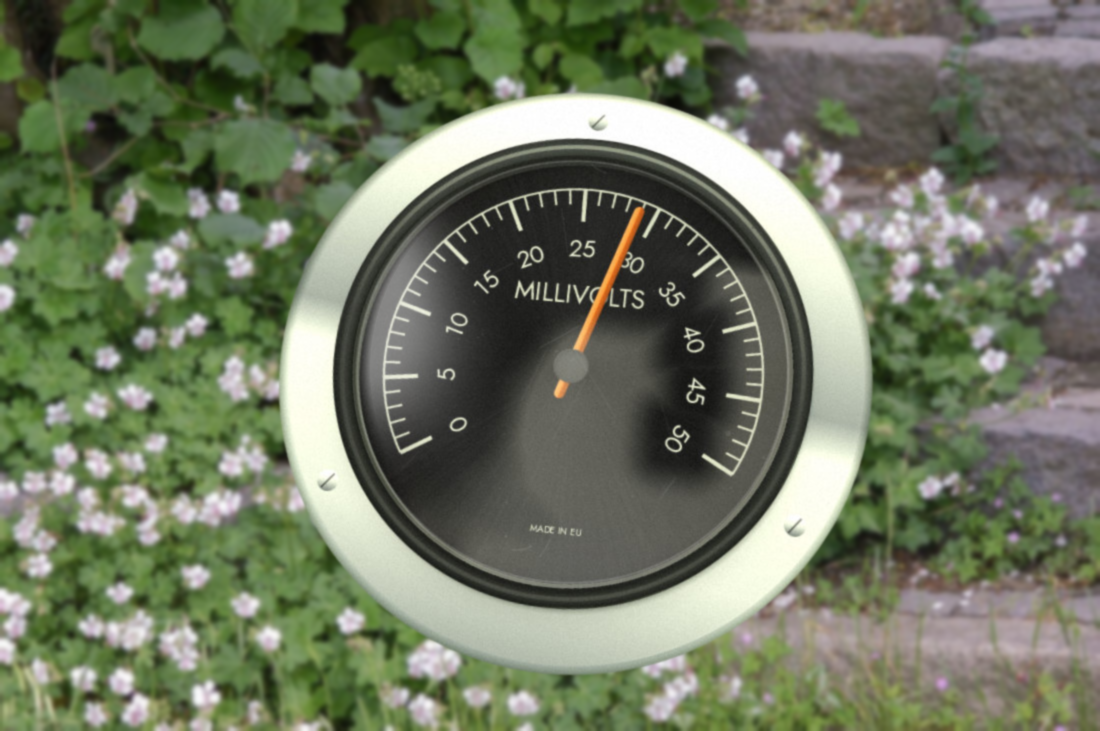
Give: 29,mV
